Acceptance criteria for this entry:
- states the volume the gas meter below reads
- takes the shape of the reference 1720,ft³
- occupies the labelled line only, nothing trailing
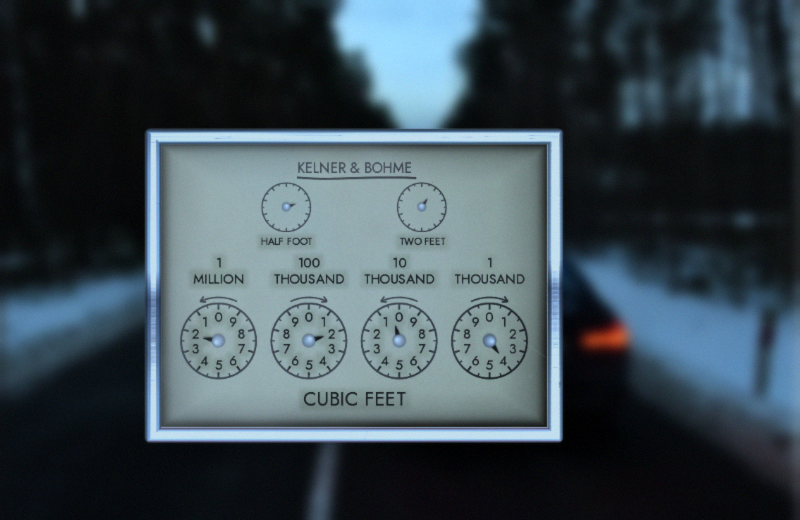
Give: 220400,ft³
